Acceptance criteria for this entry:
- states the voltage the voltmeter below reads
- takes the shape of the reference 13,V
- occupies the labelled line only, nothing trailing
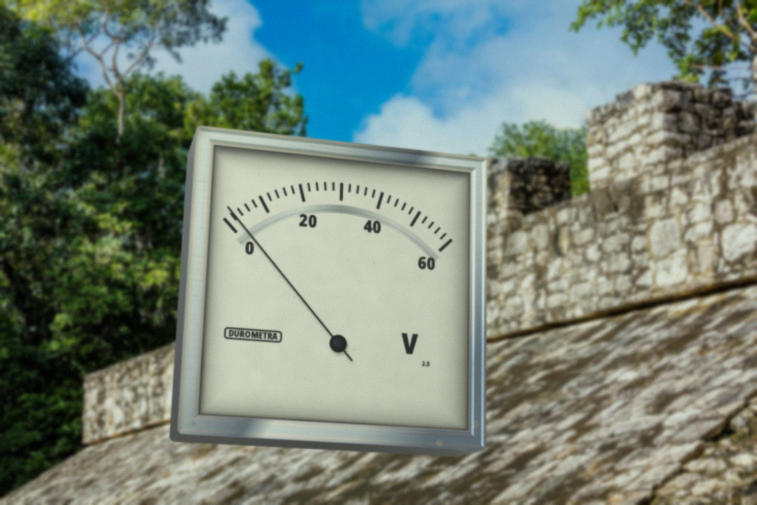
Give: 2,V
